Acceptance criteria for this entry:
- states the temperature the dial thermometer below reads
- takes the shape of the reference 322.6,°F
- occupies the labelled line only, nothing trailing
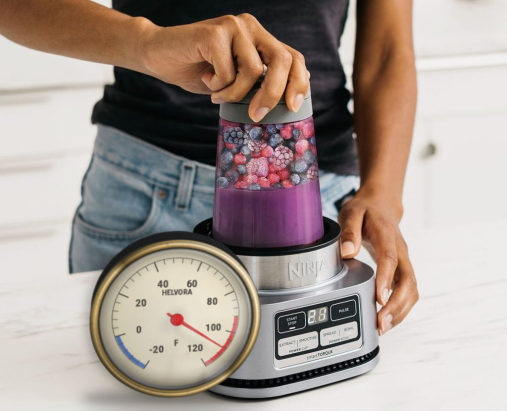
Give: 108,°F
